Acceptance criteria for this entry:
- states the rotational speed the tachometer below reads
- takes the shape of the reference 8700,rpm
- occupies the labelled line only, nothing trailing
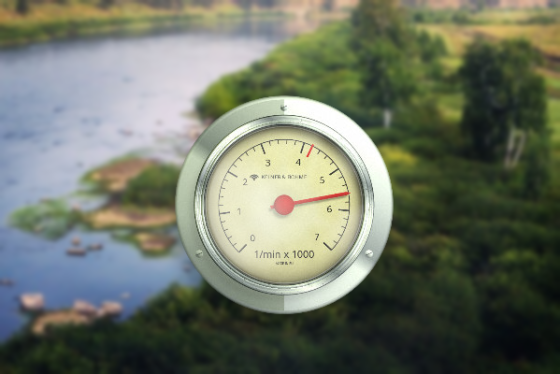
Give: 5600,rpm
